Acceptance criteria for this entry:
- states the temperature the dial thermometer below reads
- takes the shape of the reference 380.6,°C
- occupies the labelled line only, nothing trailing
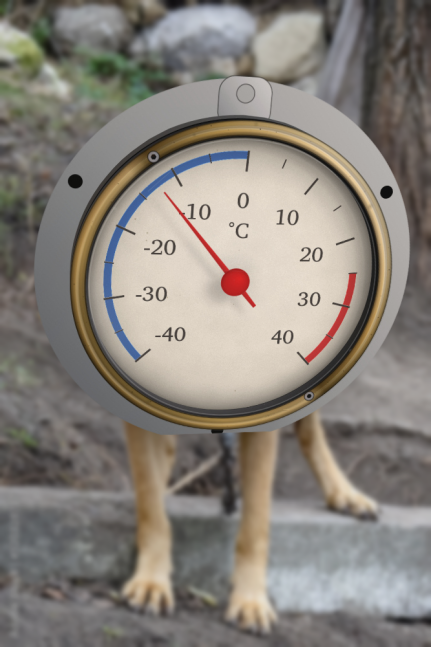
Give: -12.5,°C
